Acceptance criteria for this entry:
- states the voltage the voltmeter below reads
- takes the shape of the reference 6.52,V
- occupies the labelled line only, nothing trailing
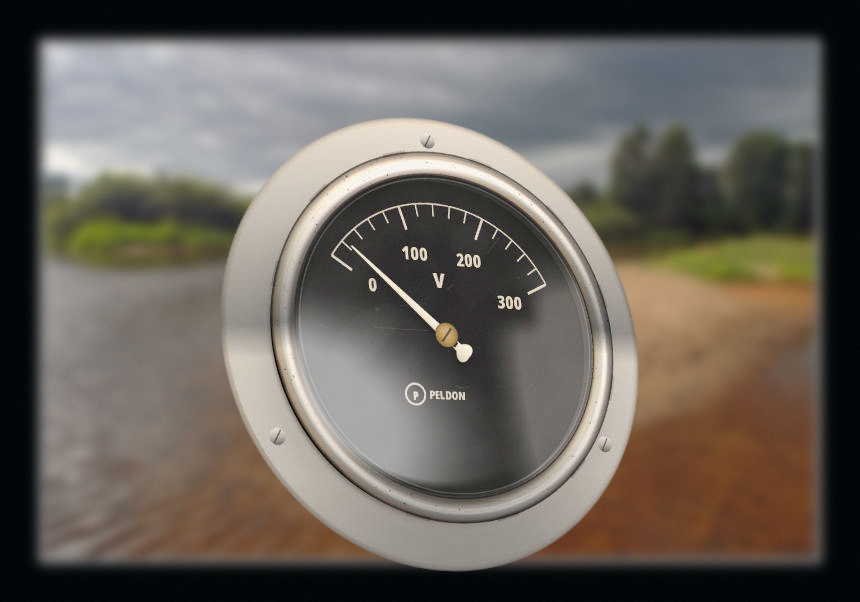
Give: 20,V
